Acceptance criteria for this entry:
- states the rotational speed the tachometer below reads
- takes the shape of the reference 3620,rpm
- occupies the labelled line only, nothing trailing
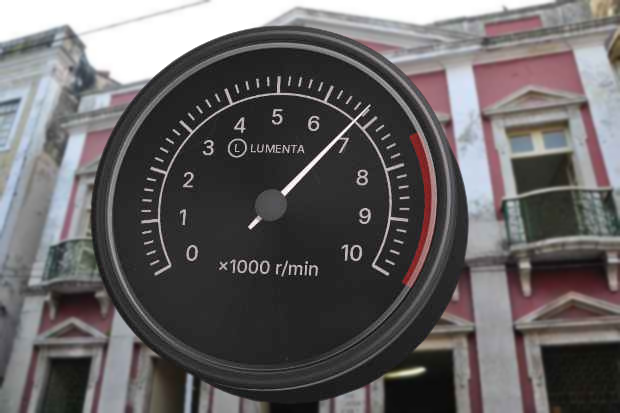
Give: 6800,rpm
